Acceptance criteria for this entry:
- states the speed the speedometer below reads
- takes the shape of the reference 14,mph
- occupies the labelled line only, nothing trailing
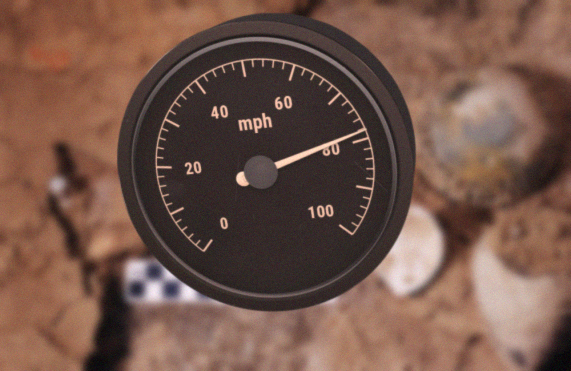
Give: 78,mph
